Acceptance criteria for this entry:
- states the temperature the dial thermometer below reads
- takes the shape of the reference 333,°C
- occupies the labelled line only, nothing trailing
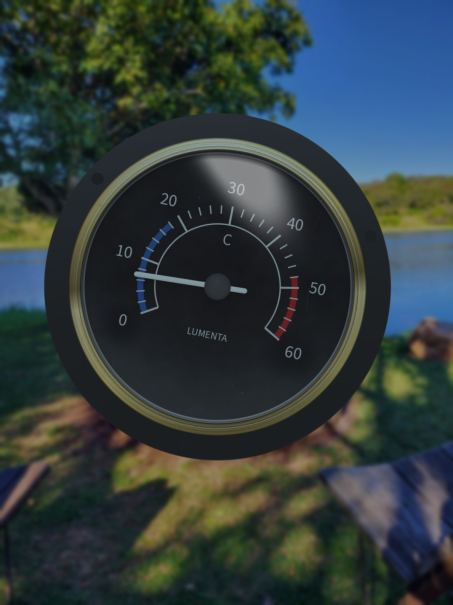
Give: 7,°C
